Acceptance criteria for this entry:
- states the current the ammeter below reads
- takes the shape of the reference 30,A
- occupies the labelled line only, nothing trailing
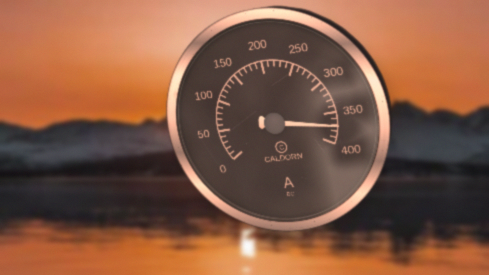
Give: 370,A
